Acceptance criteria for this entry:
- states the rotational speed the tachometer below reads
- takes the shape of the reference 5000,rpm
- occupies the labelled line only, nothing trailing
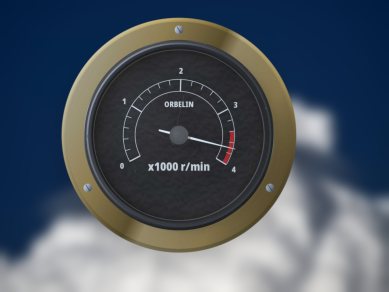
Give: 3700,rpm
